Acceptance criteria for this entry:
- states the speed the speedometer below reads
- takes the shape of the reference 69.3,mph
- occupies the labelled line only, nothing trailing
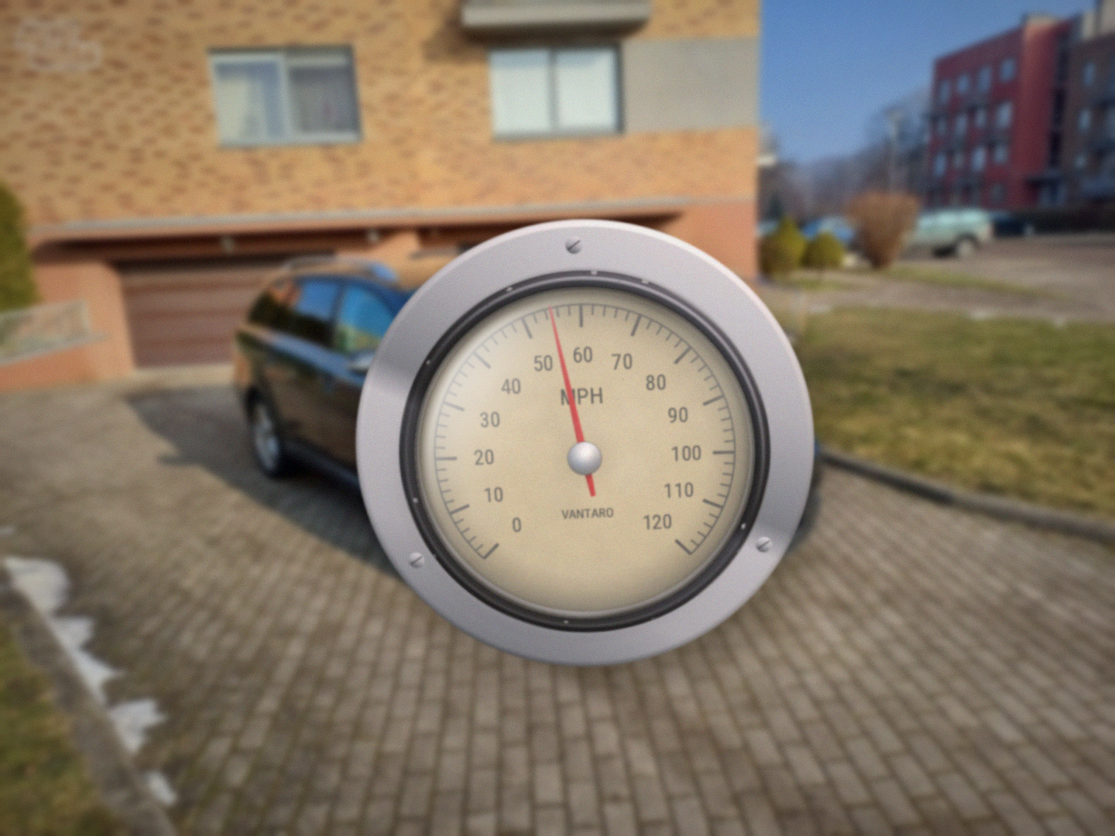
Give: 55,mph
